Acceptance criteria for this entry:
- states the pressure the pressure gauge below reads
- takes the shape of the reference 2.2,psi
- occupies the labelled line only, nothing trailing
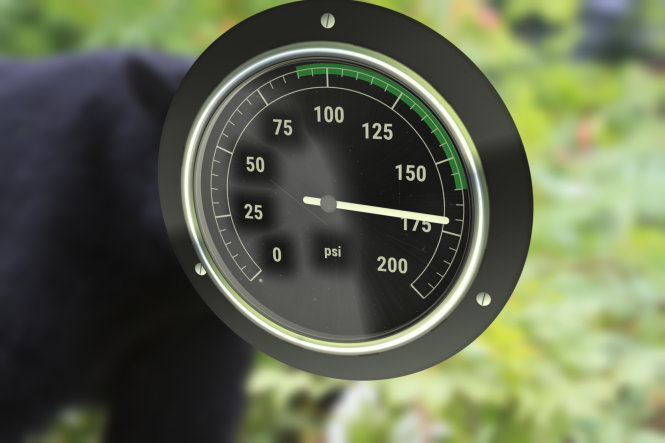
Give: 170,psi
